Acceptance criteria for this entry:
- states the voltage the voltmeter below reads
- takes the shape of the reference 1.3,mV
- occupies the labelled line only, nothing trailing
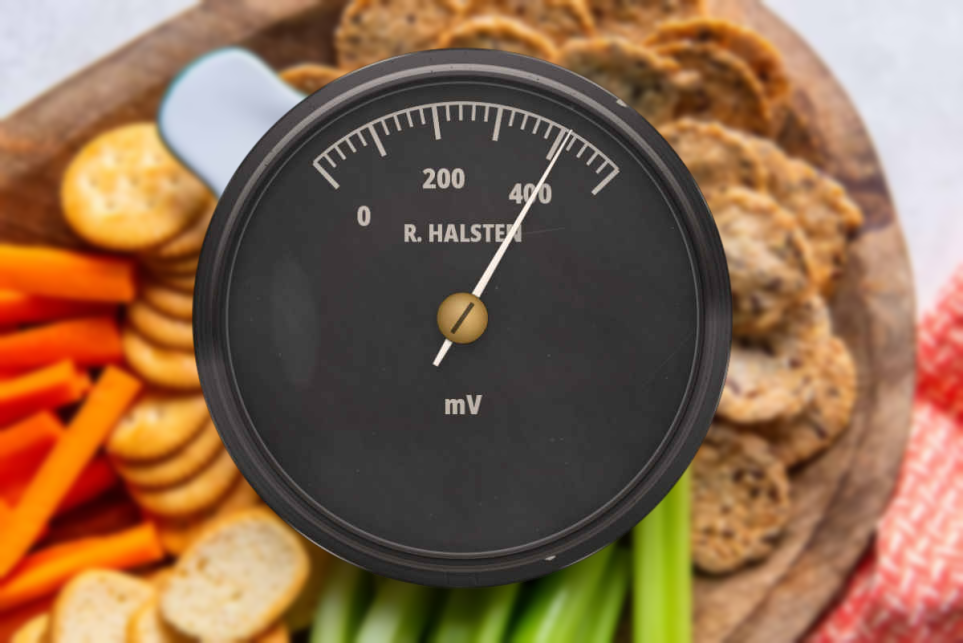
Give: 410,mV
